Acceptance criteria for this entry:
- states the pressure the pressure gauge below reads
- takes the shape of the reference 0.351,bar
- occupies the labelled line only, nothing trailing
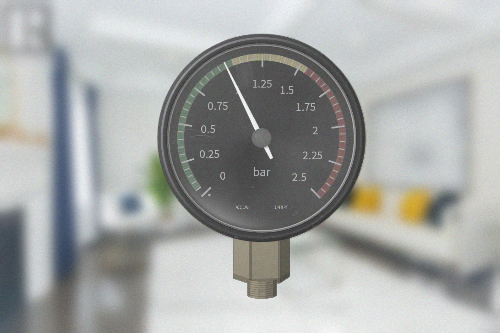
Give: 1,bar
